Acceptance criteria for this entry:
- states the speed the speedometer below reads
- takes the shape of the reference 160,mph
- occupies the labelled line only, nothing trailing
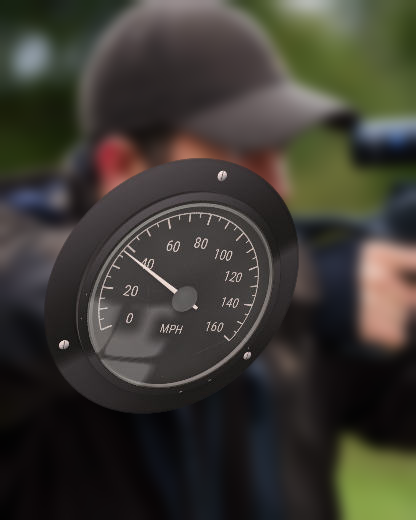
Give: 37.5,mph
